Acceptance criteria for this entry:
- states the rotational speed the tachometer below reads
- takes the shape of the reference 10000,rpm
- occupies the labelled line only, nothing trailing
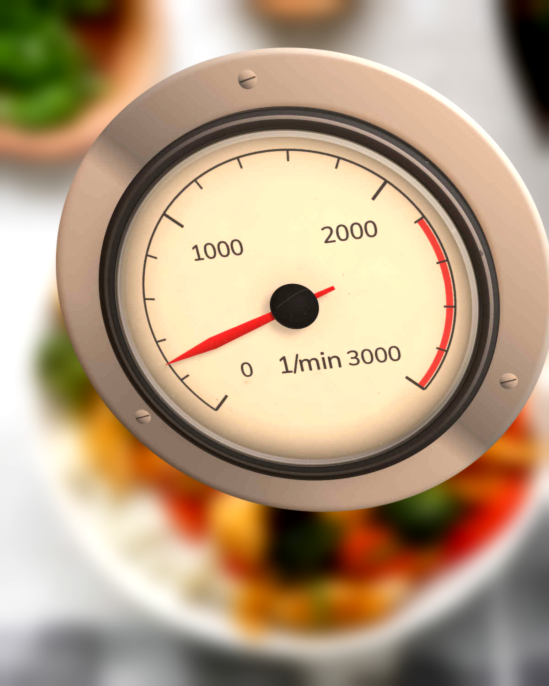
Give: 300,rpm
